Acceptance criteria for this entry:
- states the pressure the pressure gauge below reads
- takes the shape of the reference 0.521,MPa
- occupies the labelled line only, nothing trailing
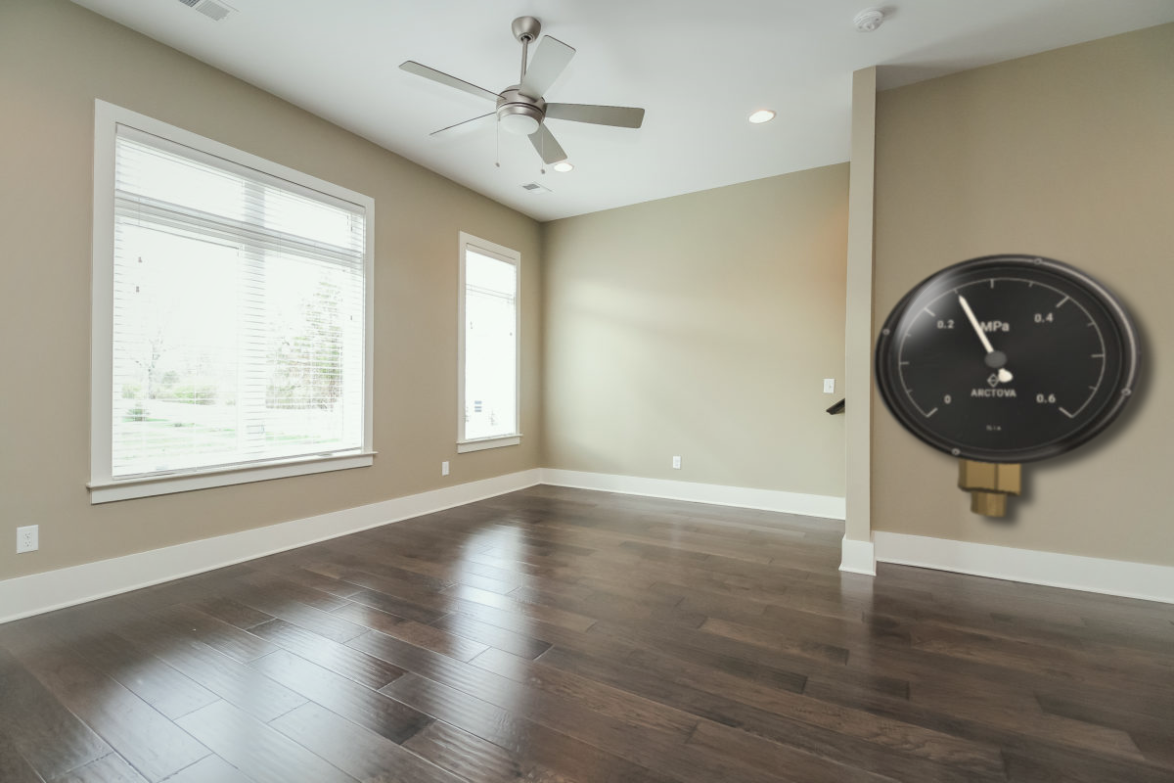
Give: 0.25,MPa
